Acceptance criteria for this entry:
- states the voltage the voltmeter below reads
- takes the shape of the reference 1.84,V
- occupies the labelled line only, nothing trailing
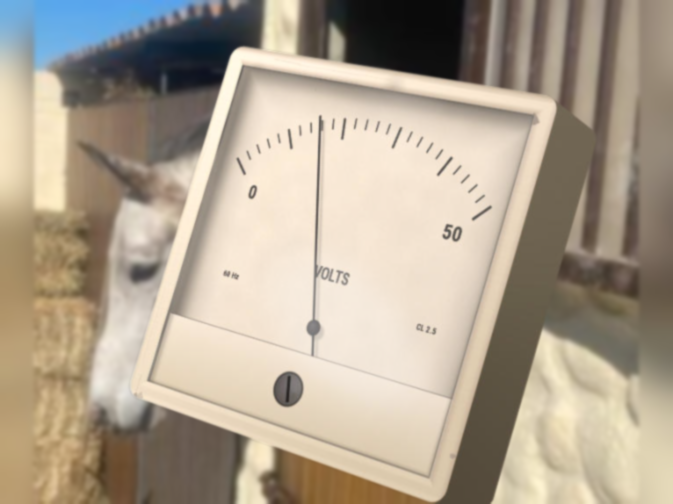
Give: 16,V
